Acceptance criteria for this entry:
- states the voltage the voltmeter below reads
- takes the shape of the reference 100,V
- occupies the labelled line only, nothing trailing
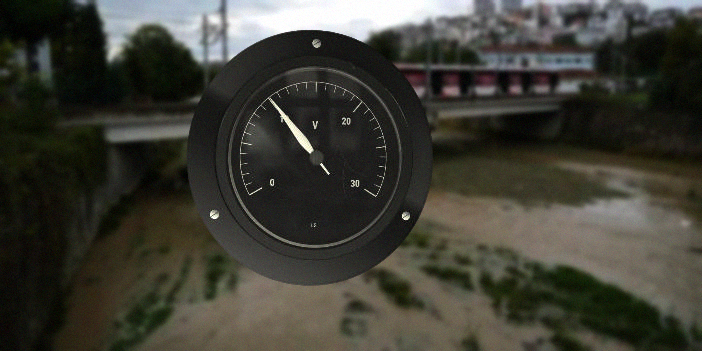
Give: 10,V
